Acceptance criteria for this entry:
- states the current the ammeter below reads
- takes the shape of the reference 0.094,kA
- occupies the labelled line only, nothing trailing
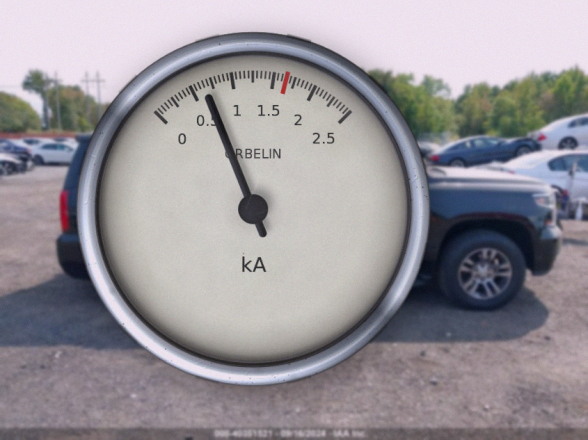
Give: 0.65,kA
